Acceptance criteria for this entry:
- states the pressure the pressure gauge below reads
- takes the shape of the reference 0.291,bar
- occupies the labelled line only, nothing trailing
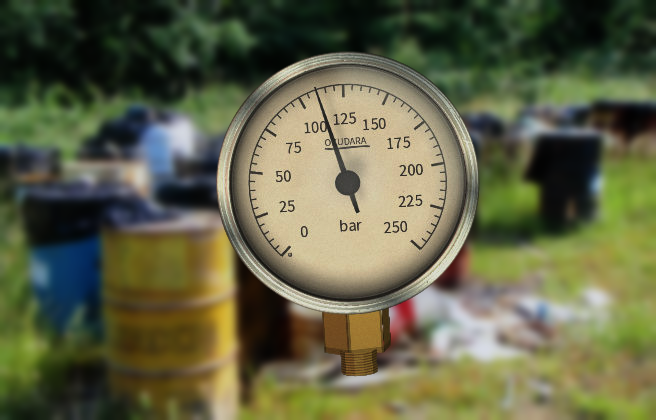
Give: 110,bar
